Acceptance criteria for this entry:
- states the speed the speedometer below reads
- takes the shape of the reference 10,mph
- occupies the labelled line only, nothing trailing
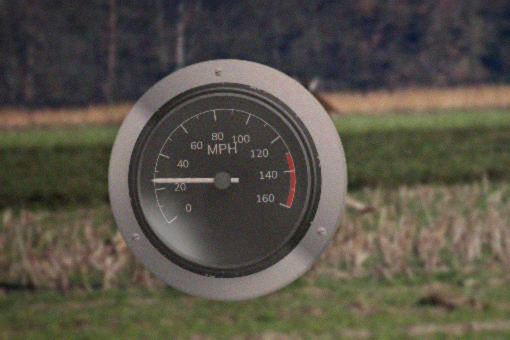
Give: 25,mph
